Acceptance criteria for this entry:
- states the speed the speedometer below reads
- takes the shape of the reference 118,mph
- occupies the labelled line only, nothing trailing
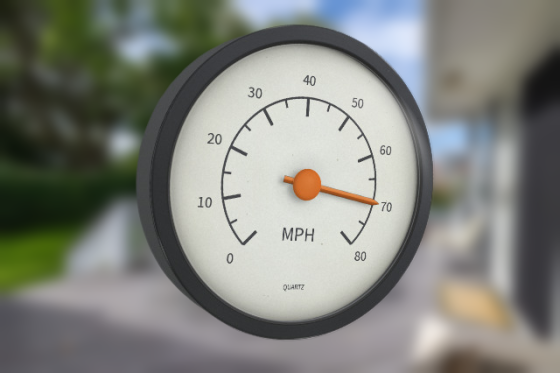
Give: 70,mph
